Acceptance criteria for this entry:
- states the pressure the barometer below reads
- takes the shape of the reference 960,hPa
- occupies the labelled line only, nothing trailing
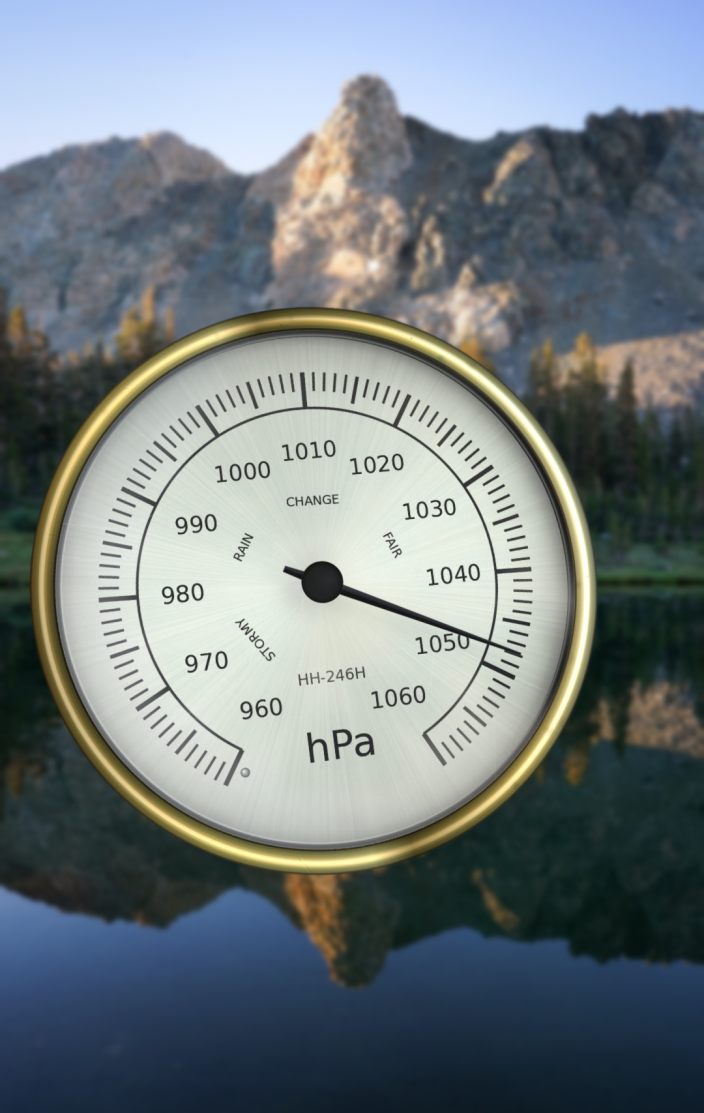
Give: 1048,hPa
